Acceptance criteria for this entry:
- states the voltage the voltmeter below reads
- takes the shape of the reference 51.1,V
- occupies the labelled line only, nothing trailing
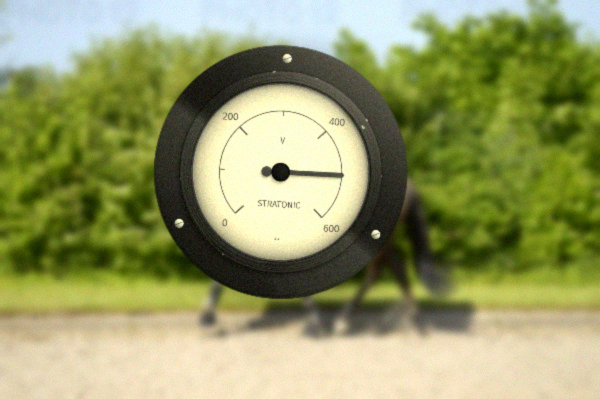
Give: 500,V
